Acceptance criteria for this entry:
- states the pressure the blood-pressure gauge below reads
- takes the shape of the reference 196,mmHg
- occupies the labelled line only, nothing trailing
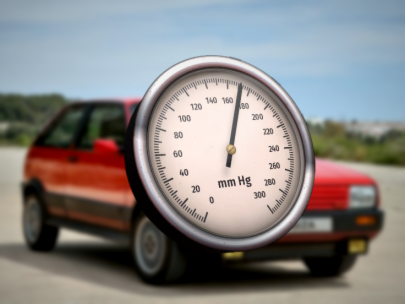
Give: 170,mmHg
